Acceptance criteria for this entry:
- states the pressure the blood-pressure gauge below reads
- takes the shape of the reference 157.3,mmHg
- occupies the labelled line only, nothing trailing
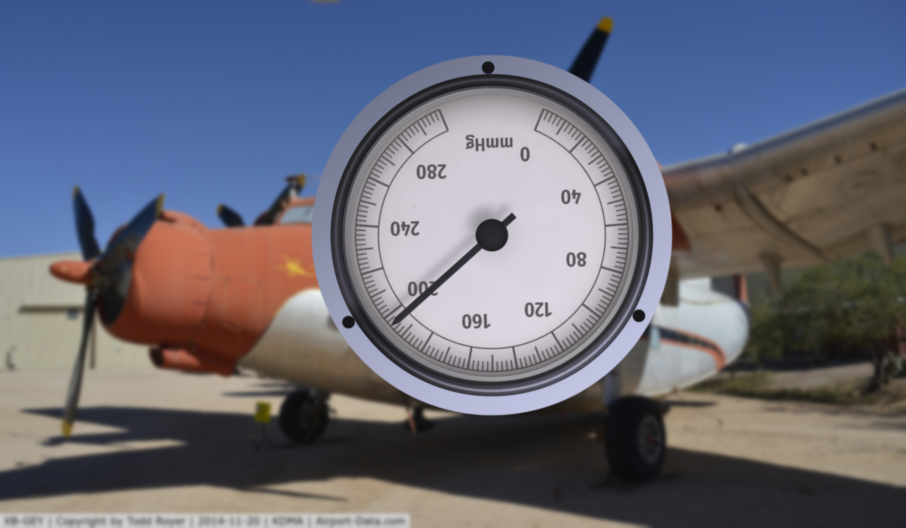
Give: 196,mmHg
